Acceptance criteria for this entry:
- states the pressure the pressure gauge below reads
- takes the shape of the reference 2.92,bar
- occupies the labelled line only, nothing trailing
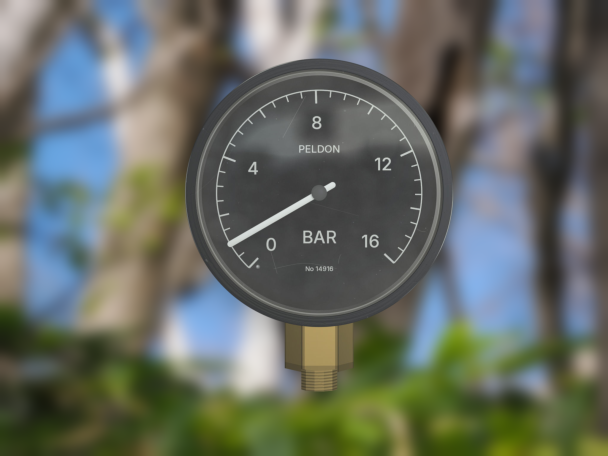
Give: 1,bar
